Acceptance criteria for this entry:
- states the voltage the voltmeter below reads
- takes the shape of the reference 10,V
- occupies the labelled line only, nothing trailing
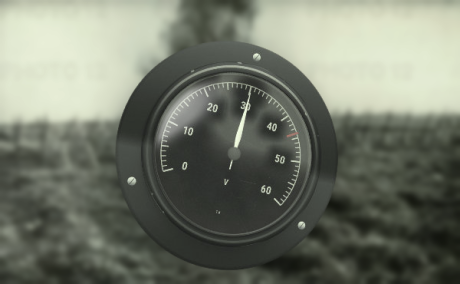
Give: 30,V
